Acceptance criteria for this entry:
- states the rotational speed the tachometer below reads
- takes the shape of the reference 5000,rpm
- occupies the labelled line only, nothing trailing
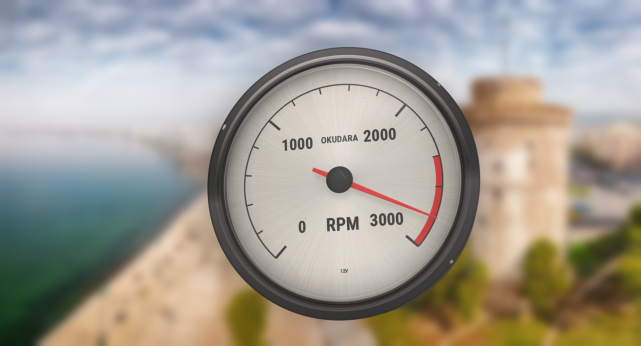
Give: 2800,rpm
